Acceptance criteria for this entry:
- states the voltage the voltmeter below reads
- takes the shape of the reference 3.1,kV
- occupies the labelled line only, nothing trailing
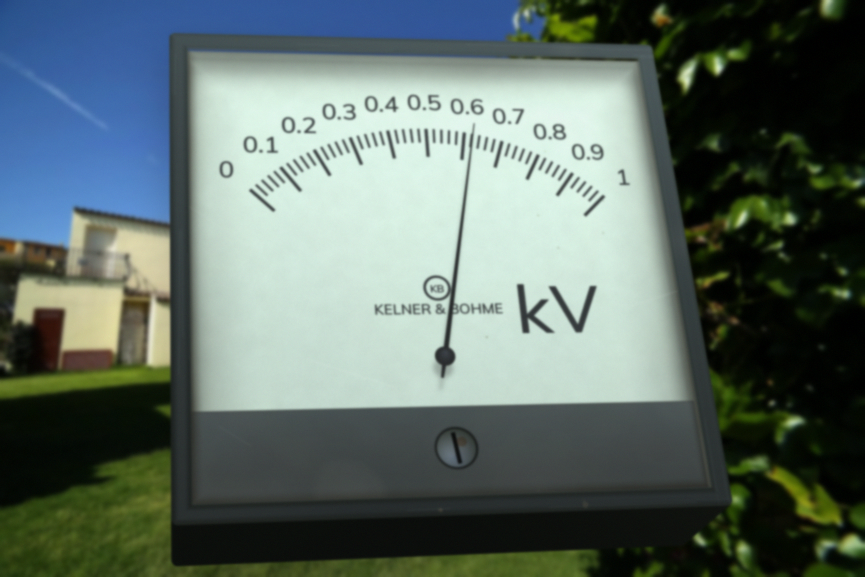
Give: 0.62,kV
